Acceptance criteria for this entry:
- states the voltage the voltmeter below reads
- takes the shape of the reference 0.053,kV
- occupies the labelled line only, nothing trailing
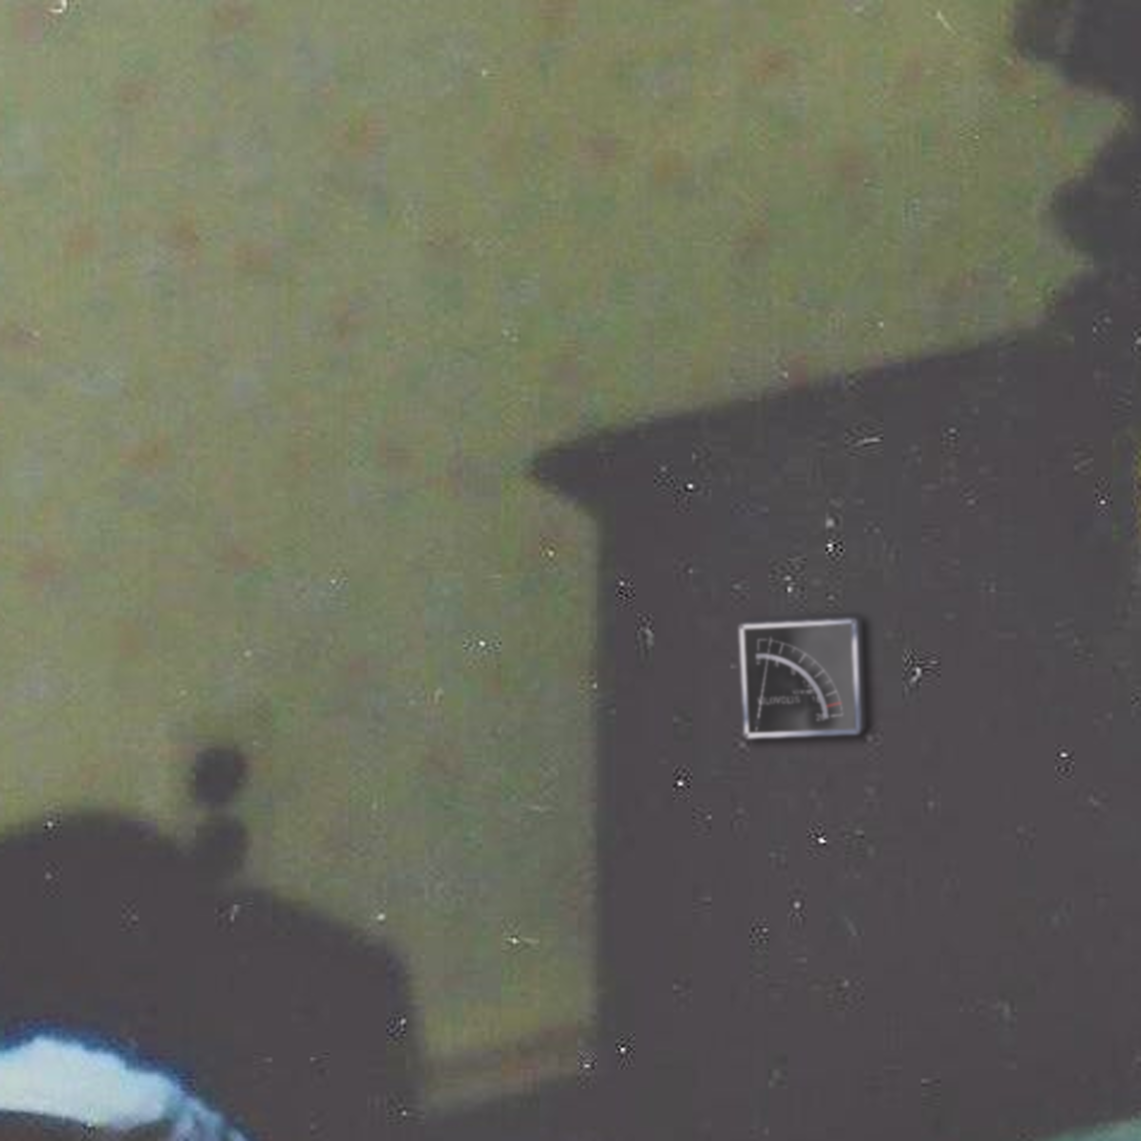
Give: 2,kV
